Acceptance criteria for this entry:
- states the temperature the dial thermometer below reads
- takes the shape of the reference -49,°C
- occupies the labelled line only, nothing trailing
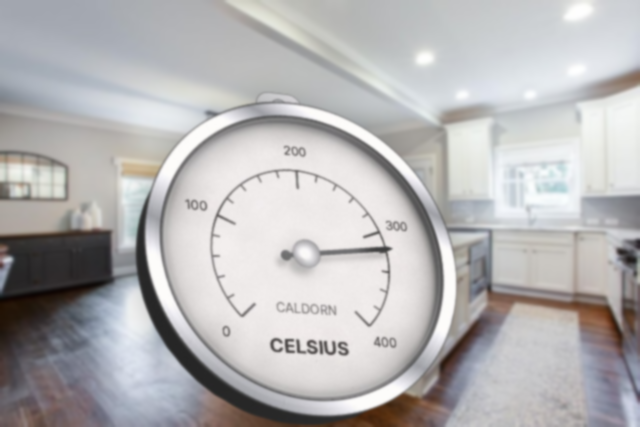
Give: 320,°C
